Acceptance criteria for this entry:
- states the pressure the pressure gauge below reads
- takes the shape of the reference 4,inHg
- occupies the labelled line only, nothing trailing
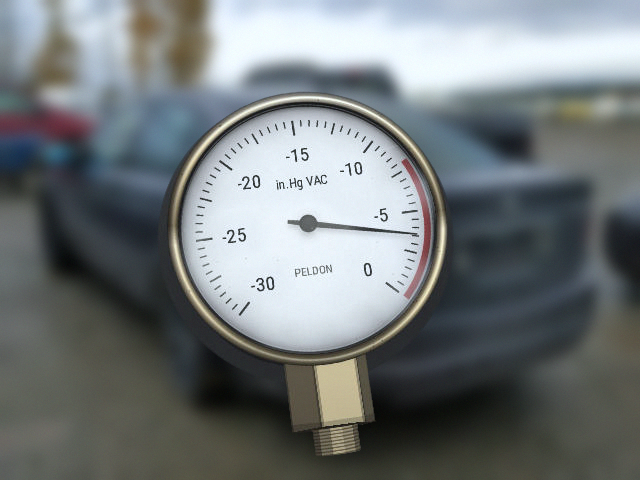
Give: -3.5,inHg
